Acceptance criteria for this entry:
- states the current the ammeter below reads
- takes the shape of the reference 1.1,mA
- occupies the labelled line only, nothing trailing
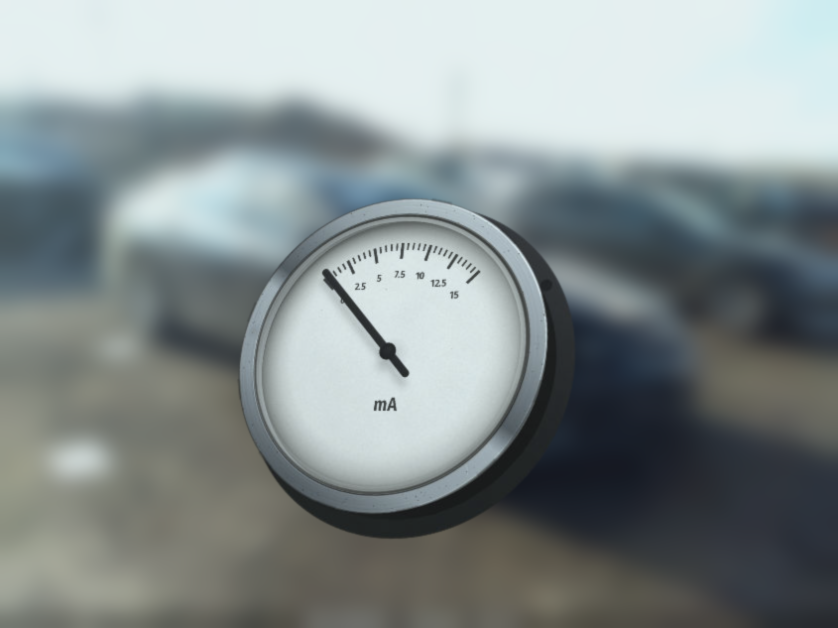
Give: 0.5,mA
